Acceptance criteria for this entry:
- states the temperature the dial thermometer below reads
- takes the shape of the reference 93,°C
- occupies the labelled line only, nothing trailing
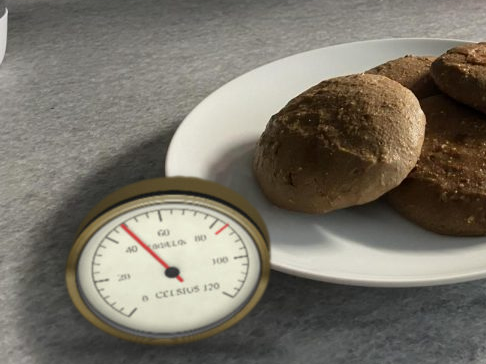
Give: 48,°C
